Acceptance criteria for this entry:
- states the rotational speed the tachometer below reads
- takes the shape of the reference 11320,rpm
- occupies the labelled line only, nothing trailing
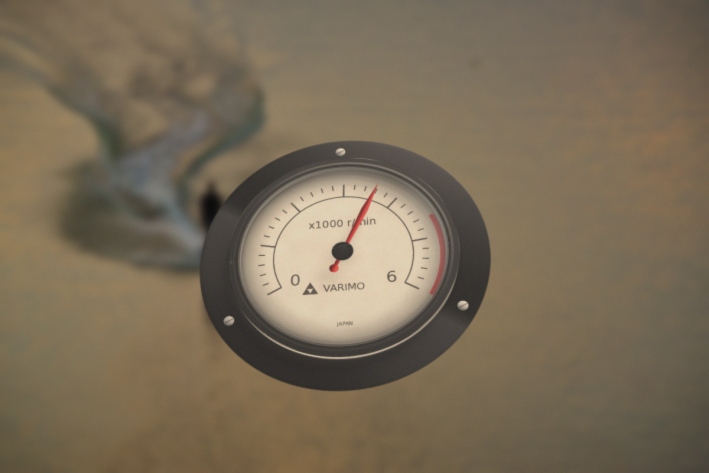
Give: 3600,rpm
